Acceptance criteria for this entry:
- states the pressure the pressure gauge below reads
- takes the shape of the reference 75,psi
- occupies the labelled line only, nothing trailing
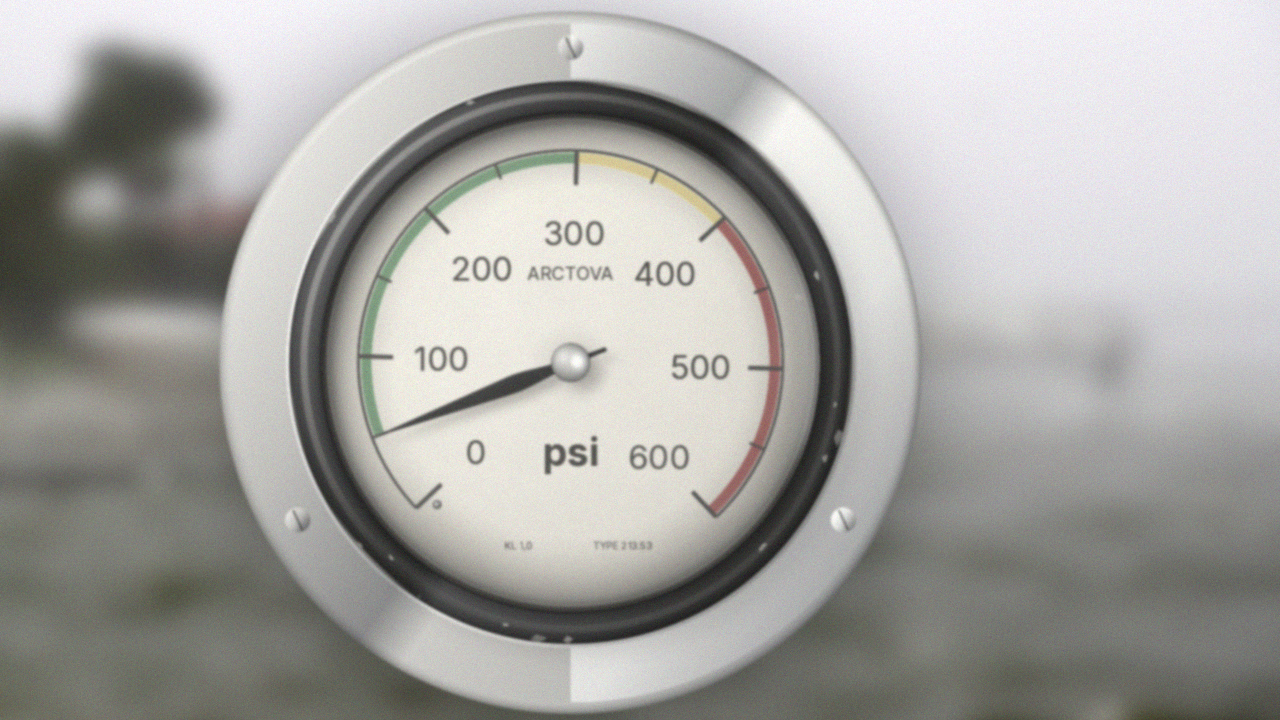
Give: 50,psi
